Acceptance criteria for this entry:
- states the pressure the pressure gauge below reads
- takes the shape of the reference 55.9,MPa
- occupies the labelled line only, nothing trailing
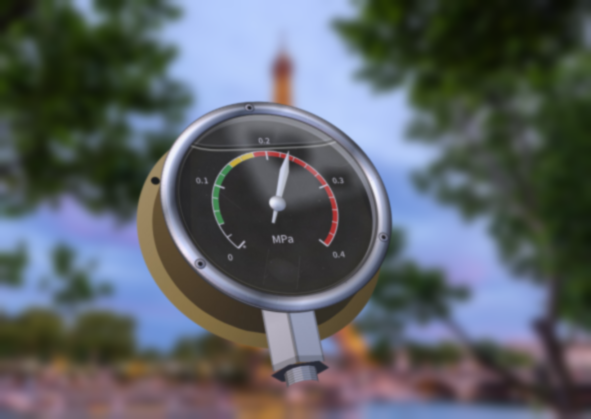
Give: 0.23,MPa
